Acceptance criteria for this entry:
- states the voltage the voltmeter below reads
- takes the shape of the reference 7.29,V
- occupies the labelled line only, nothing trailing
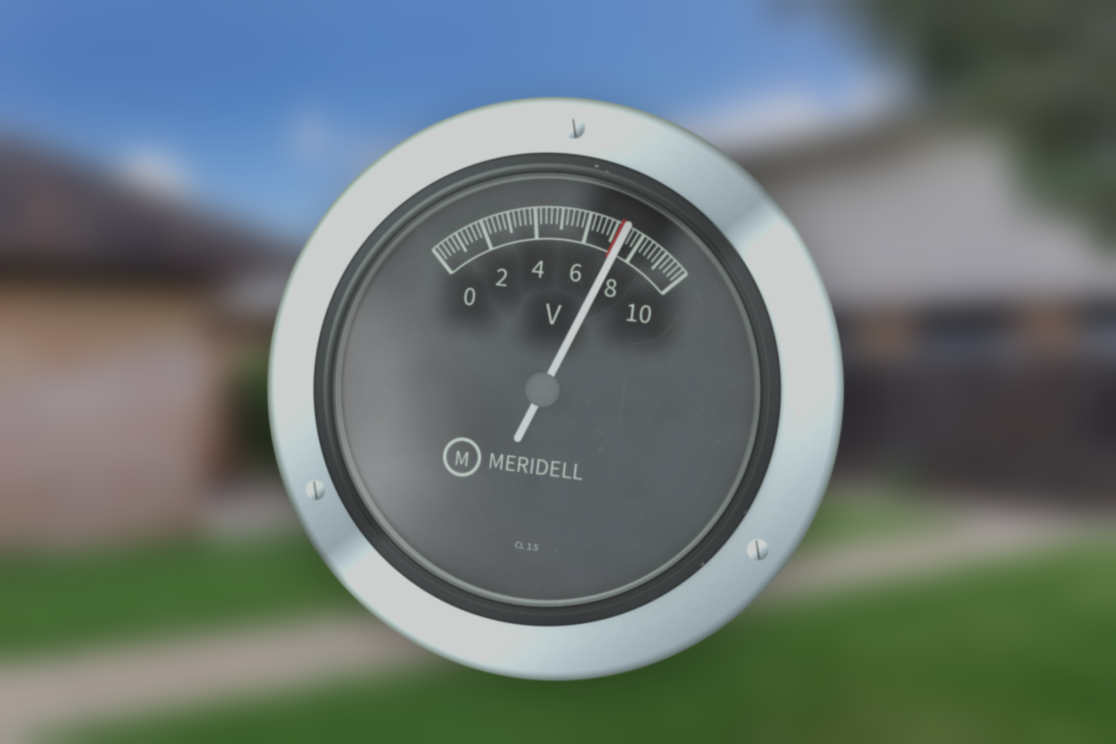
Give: 7.4,V
